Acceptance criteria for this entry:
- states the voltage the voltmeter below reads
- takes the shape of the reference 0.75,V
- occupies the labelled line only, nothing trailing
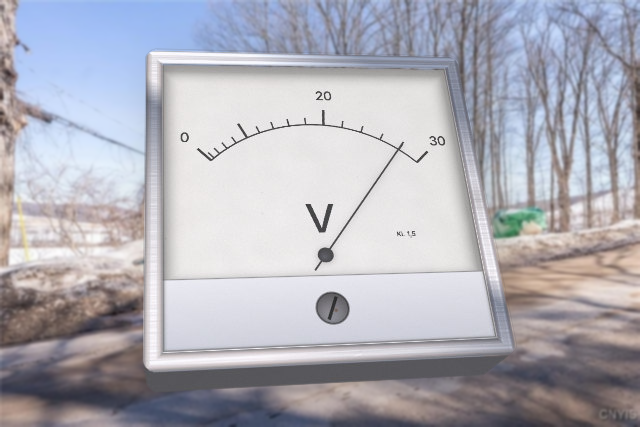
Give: 28,V
